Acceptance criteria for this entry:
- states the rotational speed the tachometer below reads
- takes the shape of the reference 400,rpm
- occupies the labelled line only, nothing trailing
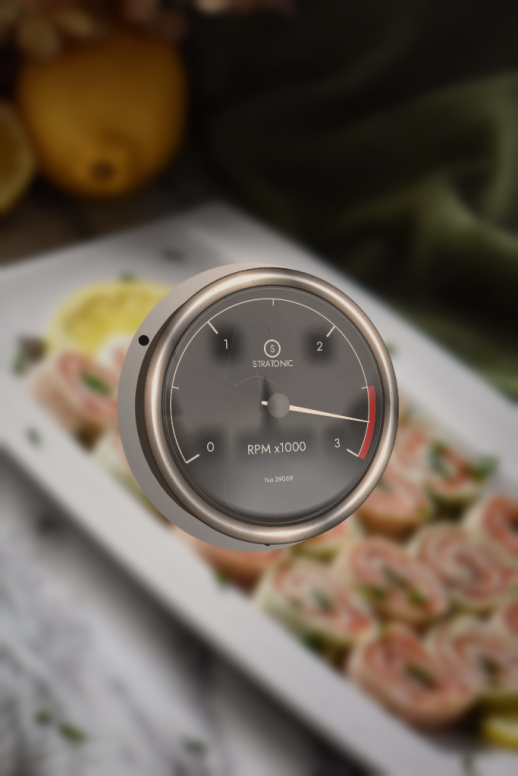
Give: 2750,rpm
